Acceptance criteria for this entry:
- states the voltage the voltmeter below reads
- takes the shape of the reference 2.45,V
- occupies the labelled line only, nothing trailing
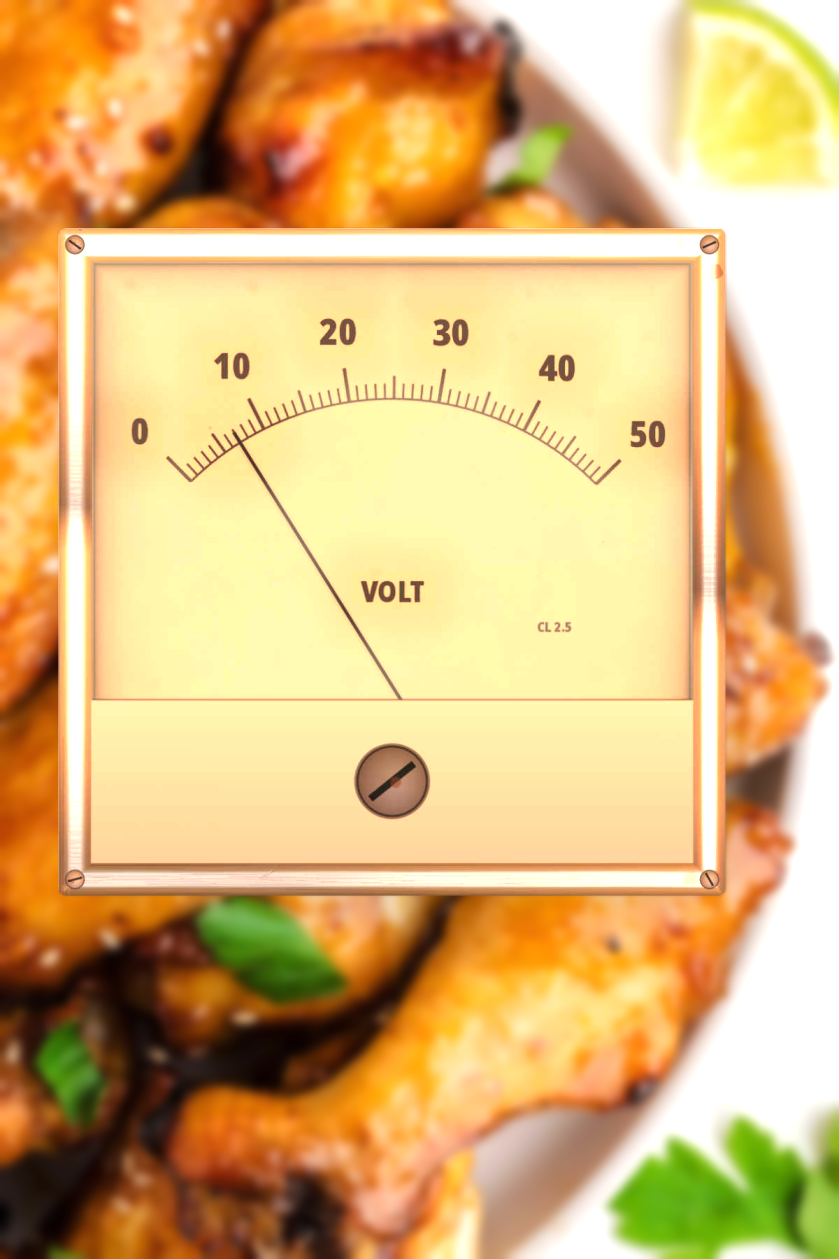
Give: 7,V
